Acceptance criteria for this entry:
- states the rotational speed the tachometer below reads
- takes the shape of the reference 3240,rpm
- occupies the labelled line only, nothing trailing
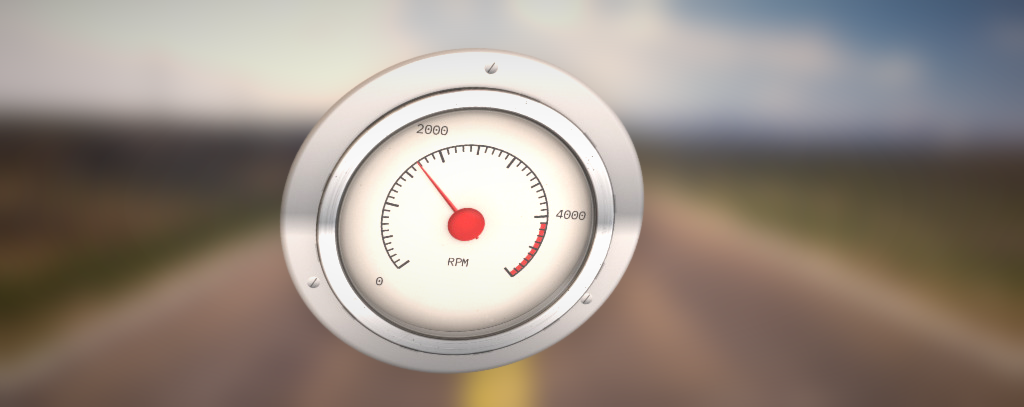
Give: 1700,rpm
